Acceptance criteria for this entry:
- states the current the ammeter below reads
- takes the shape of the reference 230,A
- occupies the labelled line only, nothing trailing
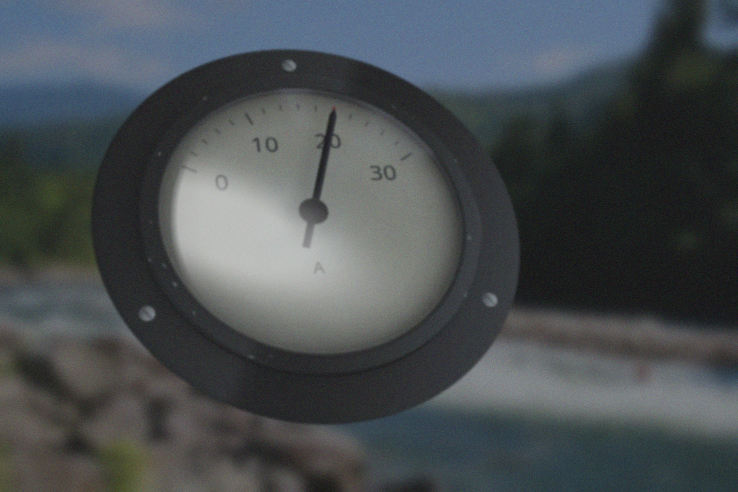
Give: 20,A
